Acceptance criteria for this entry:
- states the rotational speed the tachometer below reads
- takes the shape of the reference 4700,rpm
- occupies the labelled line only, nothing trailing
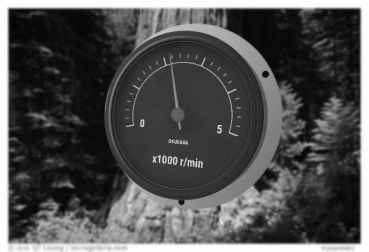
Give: 2200,rpm
